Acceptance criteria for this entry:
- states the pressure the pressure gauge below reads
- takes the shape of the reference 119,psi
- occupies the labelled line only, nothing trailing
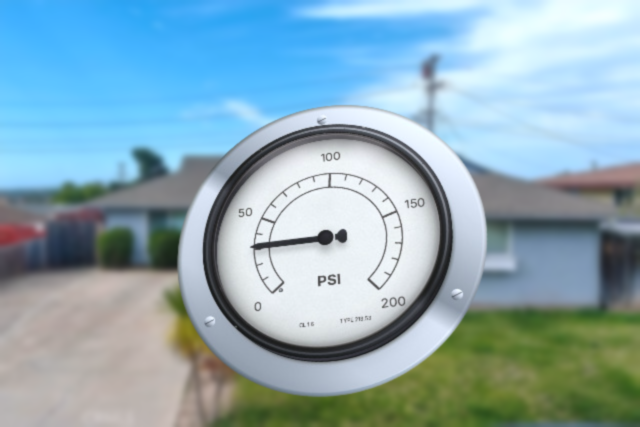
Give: 30,psi
